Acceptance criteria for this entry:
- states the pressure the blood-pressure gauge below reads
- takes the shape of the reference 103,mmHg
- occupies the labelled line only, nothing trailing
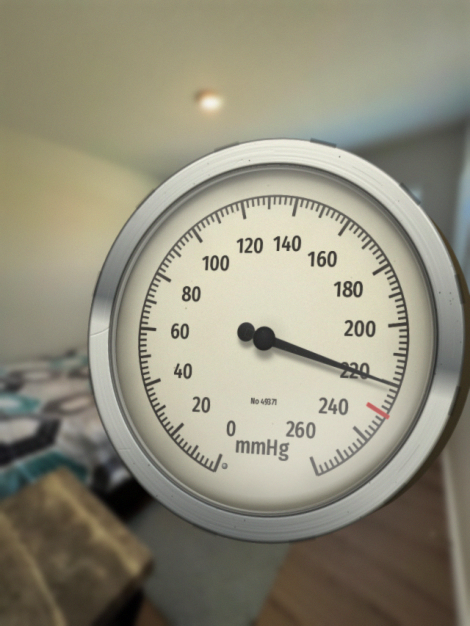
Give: 220,mmHg
